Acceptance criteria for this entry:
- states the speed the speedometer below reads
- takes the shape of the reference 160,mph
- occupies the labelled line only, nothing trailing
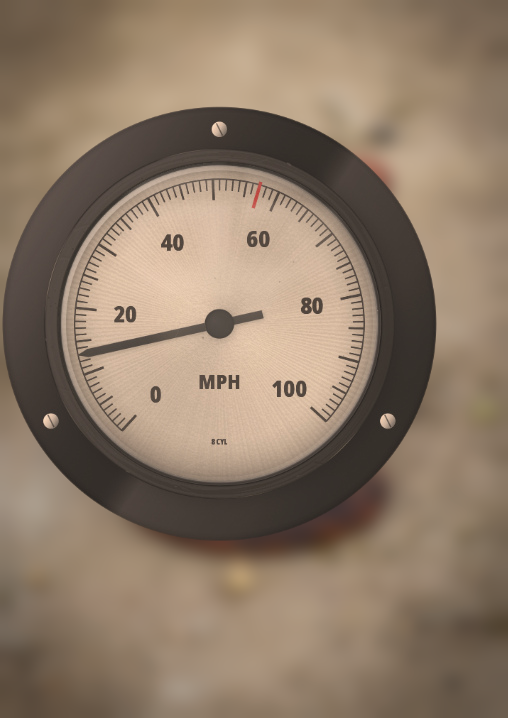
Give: 13,mph
